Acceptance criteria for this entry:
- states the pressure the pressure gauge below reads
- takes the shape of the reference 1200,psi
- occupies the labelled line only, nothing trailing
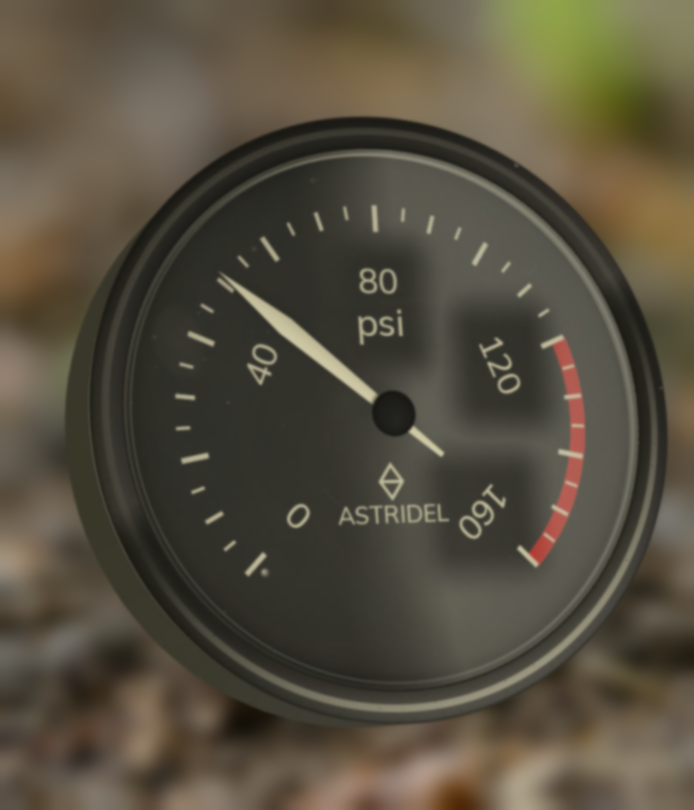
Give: 50,psi
